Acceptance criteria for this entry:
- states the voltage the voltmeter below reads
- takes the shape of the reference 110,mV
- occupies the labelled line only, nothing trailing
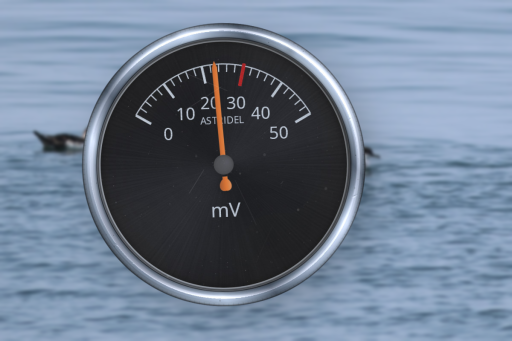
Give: 23,mV
